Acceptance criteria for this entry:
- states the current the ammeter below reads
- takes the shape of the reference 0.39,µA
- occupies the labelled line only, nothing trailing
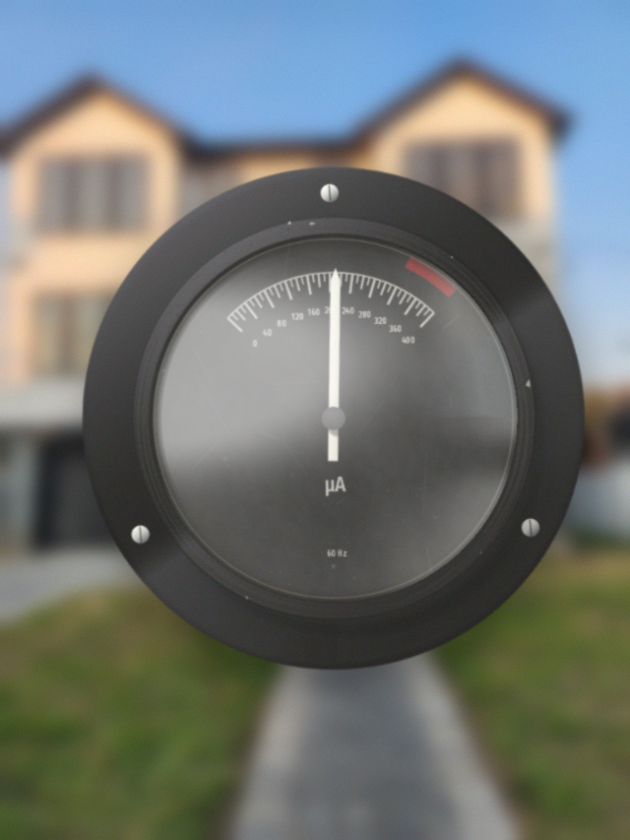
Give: 210,µA
